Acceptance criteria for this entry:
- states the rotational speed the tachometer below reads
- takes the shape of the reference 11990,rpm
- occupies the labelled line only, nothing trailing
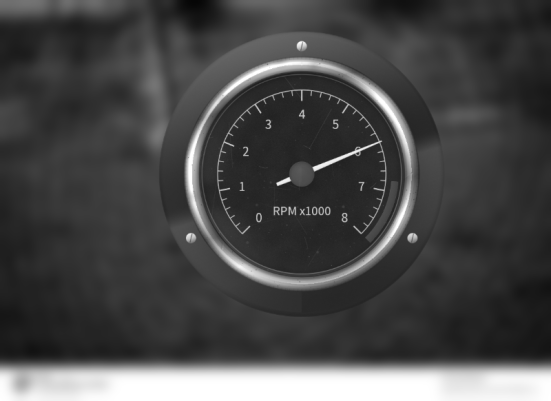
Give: 6000,rpm
